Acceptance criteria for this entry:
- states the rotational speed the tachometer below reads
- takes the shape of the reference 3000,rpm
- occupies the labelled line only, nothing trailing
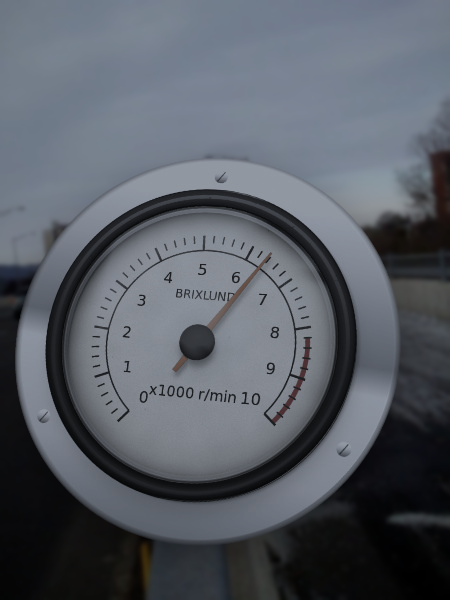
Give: 6400,rpm
